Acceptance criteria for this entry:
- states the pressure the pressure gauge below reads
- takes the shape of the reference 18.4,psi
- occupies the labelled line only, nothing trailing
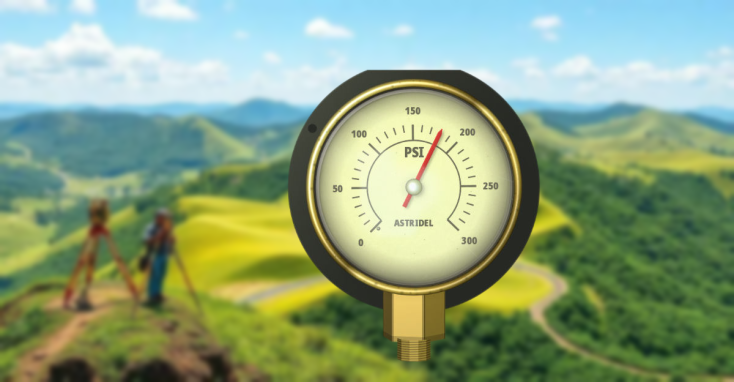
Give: 180,psi
